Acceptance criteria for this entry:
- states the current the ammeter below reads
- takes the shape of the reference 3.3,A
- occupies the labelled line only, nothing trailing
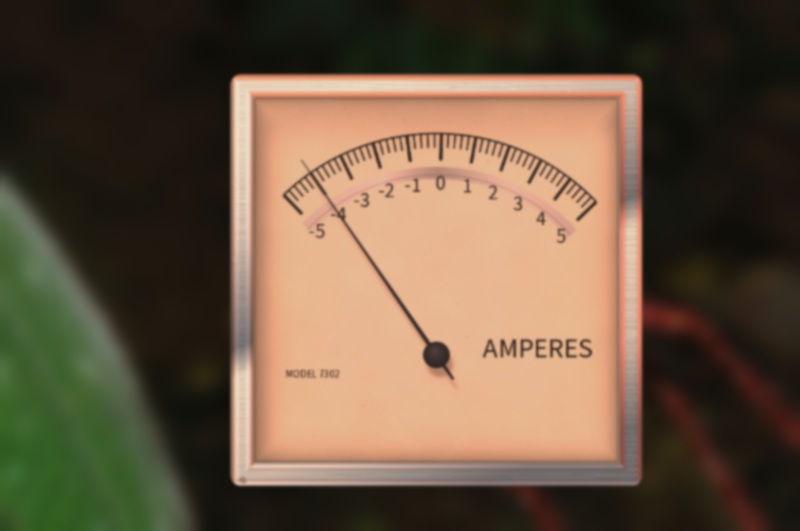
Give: -4,A
